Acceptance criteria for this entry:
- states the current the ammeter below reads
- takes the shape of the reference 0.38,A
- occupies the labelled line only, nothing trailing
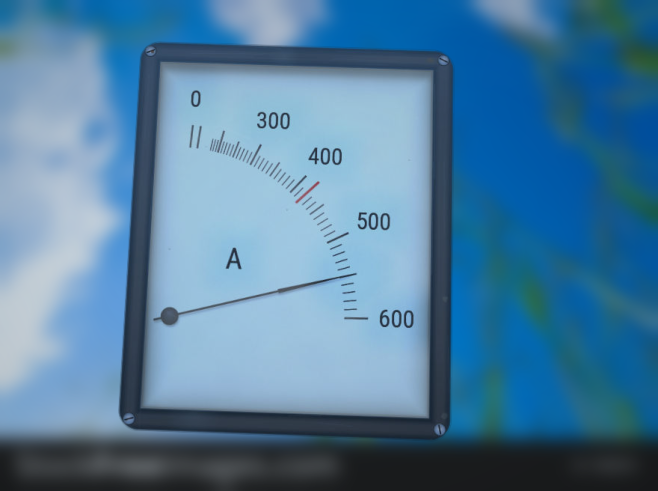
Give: 550,A
